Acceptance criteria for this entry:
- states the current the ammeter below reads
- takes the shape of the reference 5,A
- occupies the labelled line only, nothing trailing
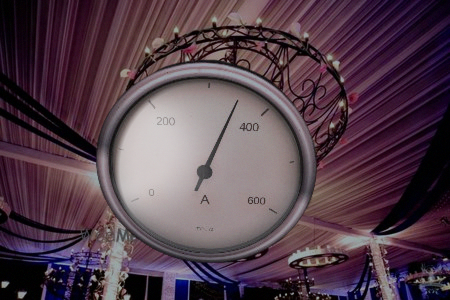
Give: 350,A
